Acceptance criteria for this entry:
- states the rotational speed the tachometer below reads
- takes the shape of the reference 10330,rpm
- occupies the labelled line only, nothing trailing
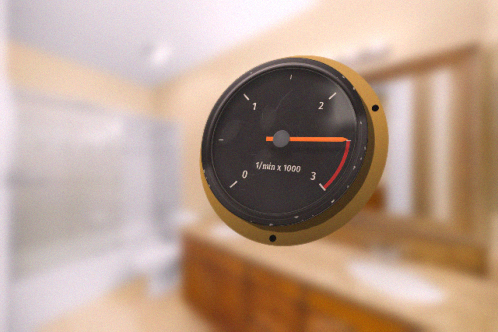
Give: 2500,rpm
